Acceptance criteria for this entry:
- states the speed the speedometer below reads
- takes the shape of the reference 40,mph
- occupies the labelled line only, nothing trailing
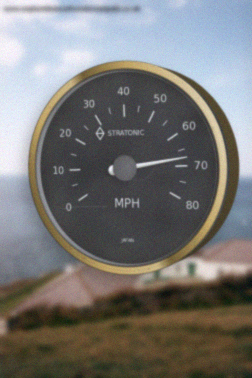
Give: 67.5,mph
